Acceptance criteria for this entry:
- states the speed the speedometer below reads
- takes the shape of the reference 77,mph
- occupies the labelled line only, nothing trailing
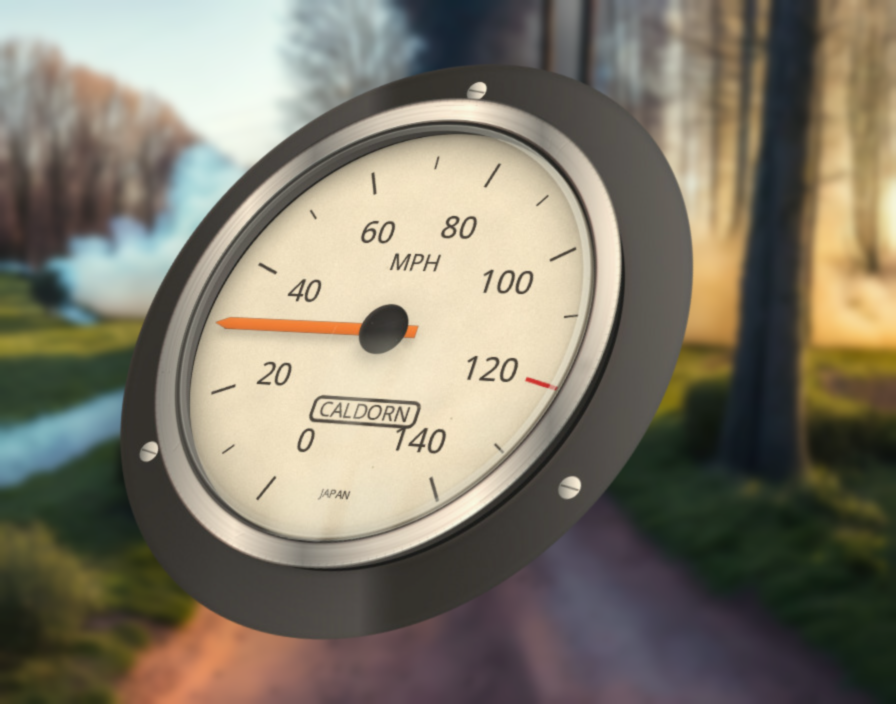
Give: 30,mph
